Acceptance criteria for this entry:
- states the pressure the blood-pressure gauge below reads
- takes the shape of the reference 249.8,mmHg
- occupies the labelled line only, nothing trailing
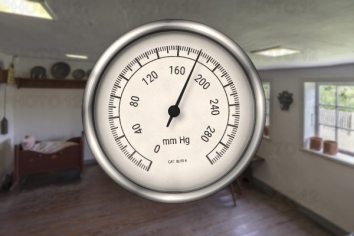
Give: 180,mmHg
